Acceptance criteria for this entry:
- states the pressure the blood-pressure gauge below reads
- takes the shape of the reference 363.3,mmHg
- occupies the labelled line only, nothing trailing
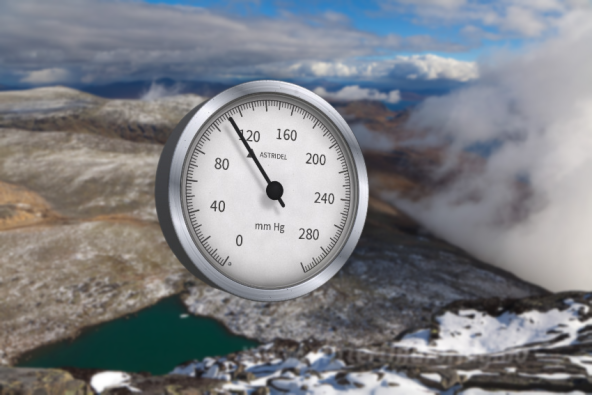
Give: 110,mmHg
